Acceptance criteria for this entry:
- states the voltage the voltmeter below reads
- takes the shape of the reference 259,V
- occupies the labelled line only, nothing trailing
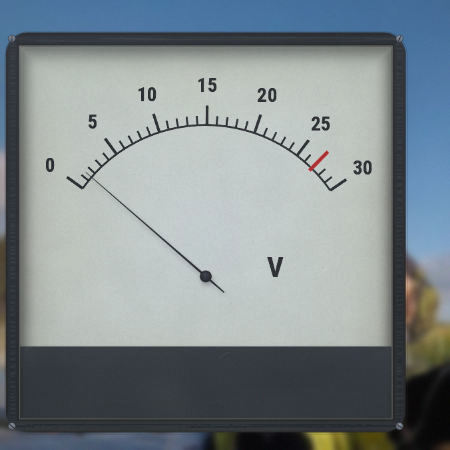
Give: 1.5,V
